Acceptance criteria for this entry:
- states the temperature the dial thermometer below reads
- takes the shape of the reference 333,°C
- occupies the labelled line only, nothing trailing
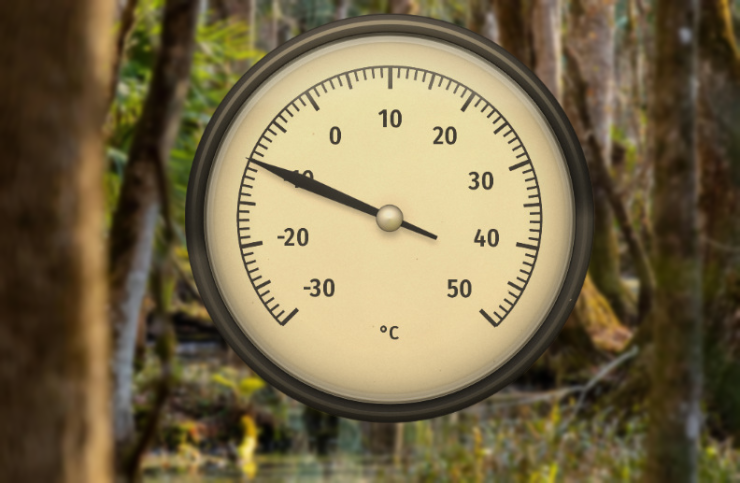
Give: -10,°C
